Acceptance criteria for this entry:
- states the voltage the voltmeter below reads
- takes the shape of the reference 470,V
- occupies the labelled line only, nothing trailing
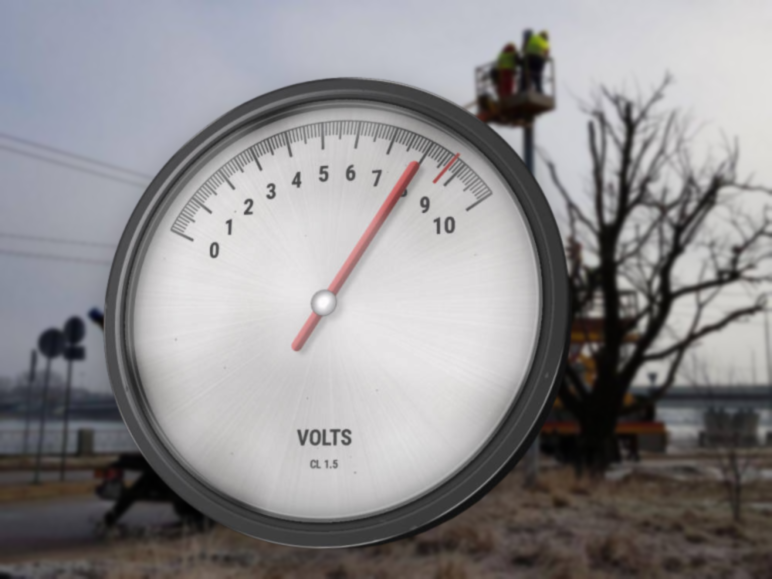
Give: 8,V
